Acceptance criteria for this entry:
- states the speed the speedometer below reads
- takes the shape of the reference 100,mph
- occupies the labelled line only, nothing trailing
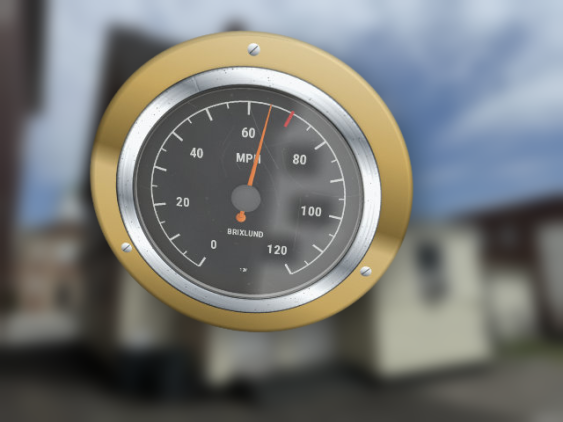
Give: 65,mph
